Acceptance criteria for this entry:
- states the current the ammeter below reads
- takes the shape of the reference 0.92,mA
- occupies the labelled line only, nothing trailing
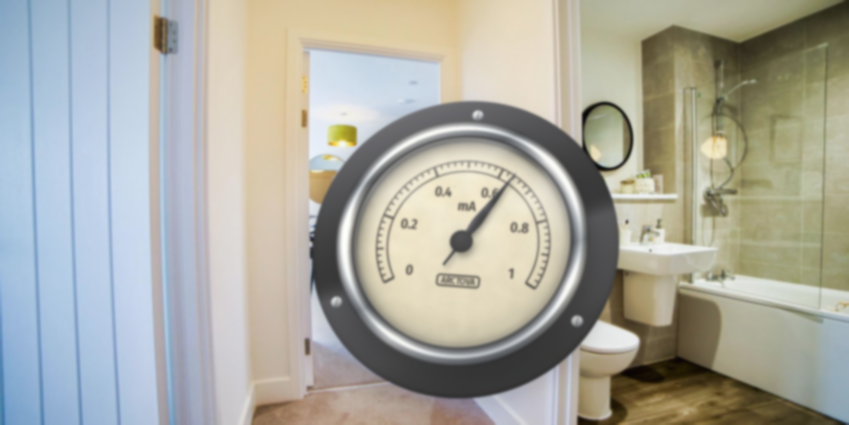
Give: 0.64,mA
